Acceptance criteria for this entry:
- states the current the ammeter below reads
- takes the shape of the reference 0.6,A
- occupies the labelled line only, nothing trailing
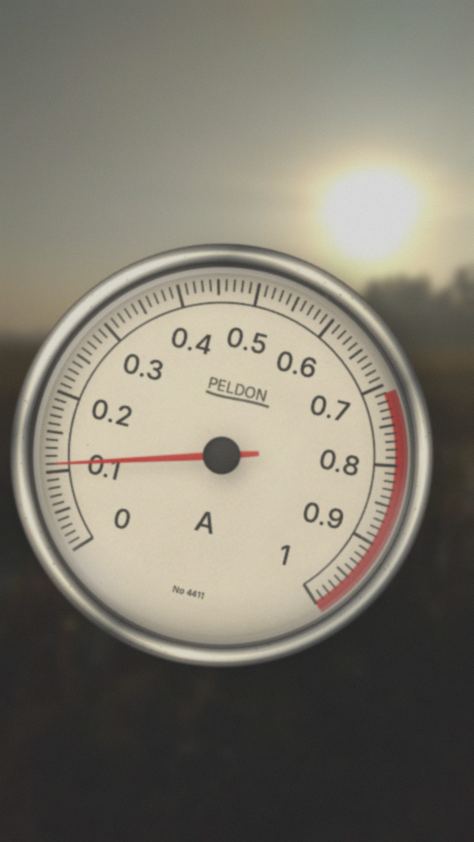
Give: 0.11,A
